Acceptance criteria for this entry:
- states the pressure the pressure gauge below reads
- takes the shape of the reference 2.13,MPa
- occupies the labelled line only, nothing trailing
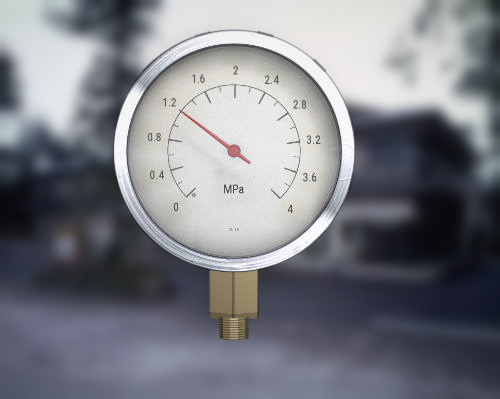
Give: 1.2,MPa
